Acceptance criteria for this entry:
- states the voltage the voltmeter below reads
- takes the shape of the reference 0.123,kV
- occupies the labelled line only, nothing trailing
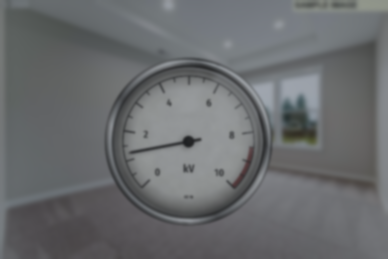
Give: 1.25,kV
